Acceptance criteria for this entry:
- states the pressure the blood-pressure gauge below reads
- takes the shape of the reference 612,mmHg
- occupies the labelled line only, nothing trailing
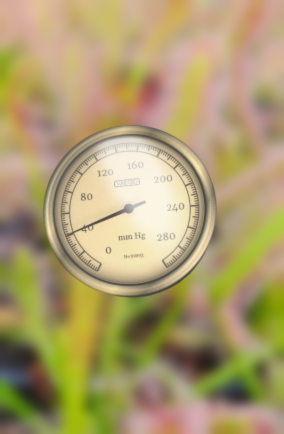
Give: 40,mmHg
